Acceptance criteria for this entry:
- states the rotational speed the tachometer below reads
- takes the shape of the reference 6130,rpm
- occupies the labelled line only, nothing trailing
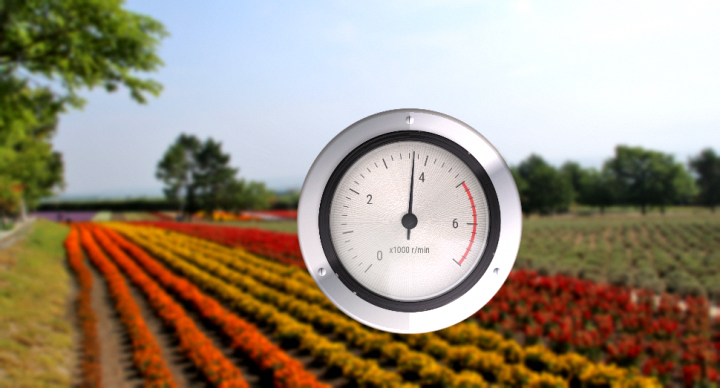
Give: 3700,rpm
